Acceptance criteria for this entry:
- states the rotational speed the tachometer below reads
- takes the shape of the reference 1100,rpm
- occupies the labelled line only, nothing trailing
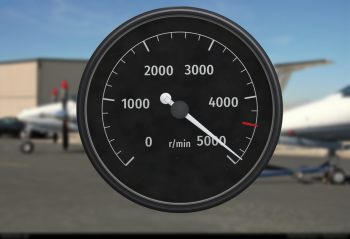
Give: 4900,rpm
